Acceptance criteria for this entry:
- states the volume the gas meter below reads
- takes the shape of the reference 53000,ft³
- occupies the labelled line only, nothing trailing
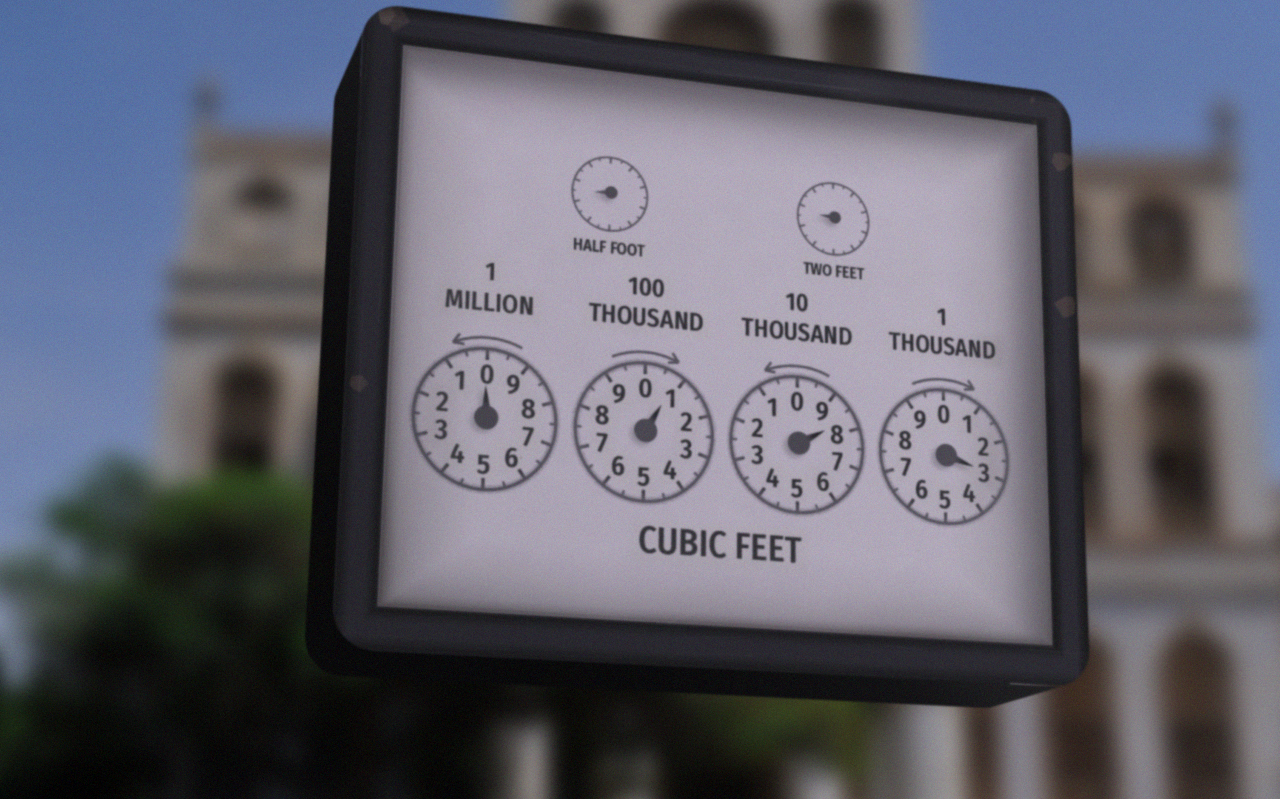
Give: 8300,ft³
